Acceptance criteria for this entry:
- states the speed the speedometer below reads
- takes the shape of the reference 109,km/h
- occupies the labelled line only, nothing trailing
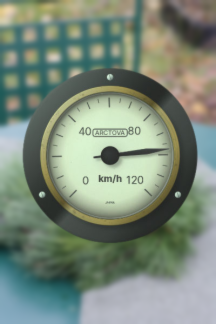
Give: 97.5,km/h
